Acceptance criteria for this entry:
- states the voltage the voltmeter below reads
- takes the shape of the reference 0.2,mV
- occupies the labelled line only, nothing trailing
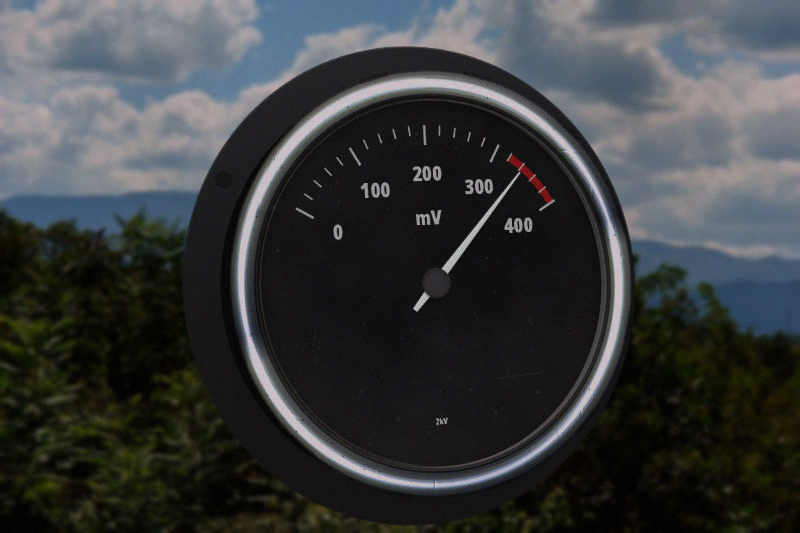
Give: 340,mV
